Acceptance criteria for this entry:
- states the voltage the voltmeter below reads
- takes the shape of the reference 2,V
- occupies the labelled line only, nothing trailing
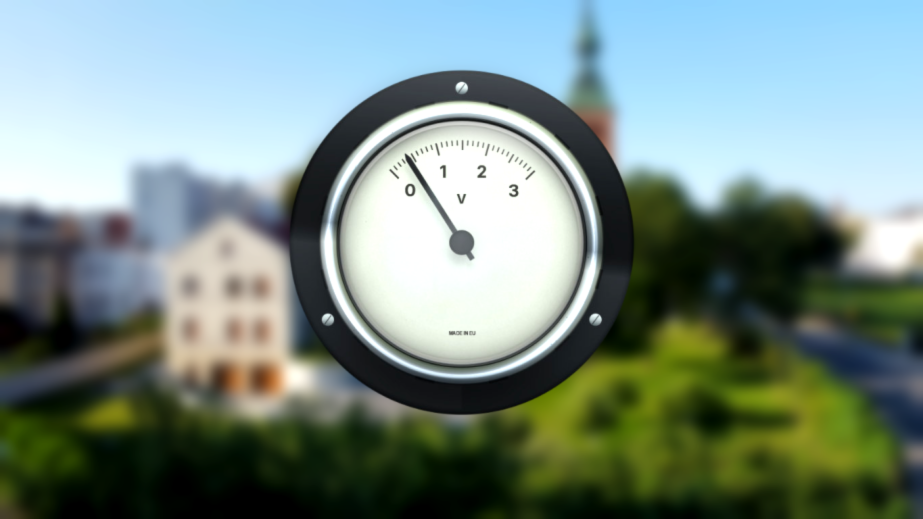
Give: 0.4,V
